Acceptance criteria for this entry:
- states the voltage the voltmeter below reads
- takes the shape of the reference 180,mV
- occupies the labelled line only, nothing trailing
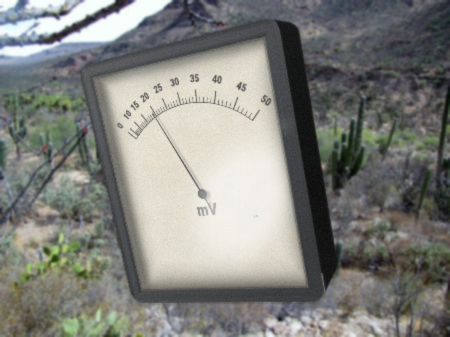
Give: 20,mV
